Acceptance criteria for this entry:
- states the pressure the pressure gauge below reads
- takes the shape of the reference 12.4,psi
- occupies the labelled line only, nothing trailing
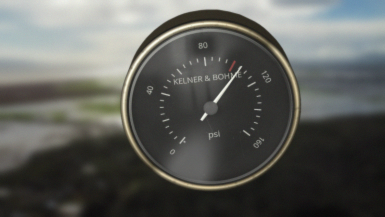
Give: 105,psi
